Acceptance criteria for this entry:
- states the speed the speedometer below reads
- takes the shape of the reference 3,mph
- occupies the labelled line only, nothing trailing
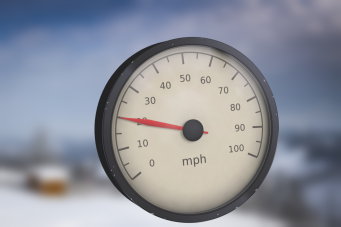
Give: 20,mph
